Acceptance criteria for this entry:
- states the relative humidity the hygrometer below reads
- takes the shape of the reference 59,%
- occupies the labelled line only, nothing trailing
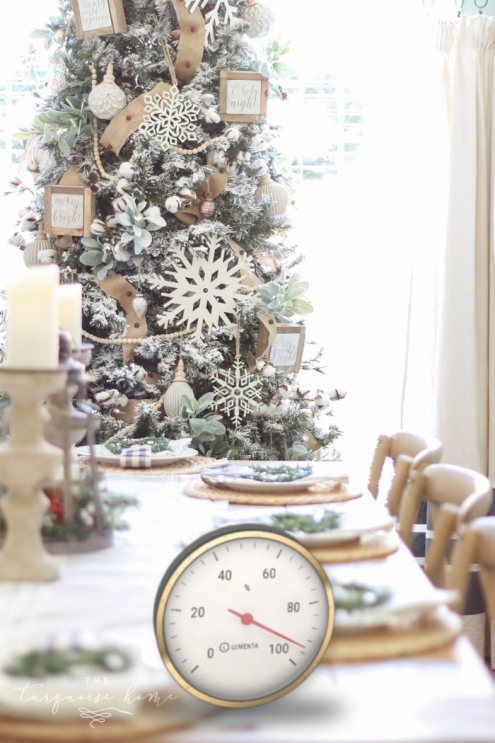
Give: 94,%
